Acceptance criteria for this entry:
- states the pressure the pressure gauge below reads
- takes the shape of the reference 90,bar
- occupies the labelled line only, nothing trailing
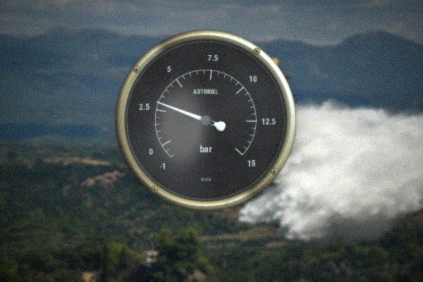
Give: 3,bar
